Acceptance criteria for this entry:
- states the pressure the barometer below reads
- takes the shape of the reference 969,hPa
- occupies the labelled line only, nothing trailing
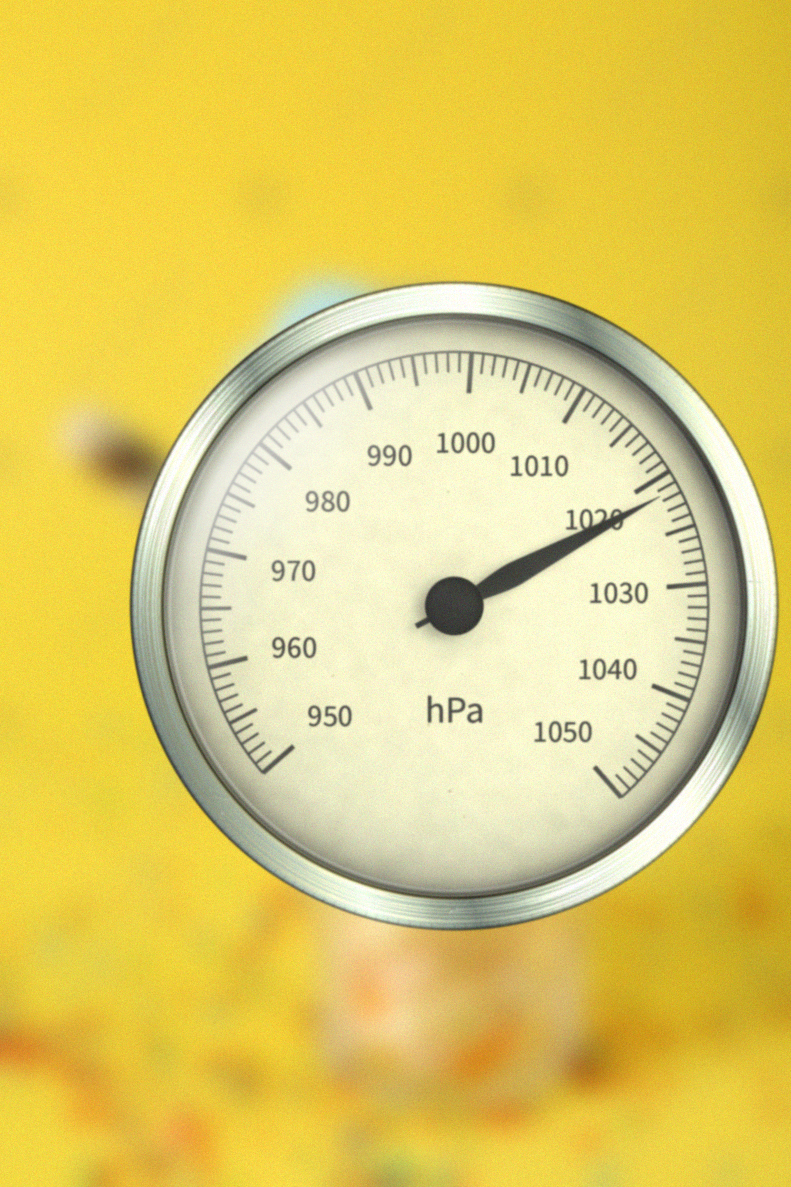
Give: 1021.5,hPa
